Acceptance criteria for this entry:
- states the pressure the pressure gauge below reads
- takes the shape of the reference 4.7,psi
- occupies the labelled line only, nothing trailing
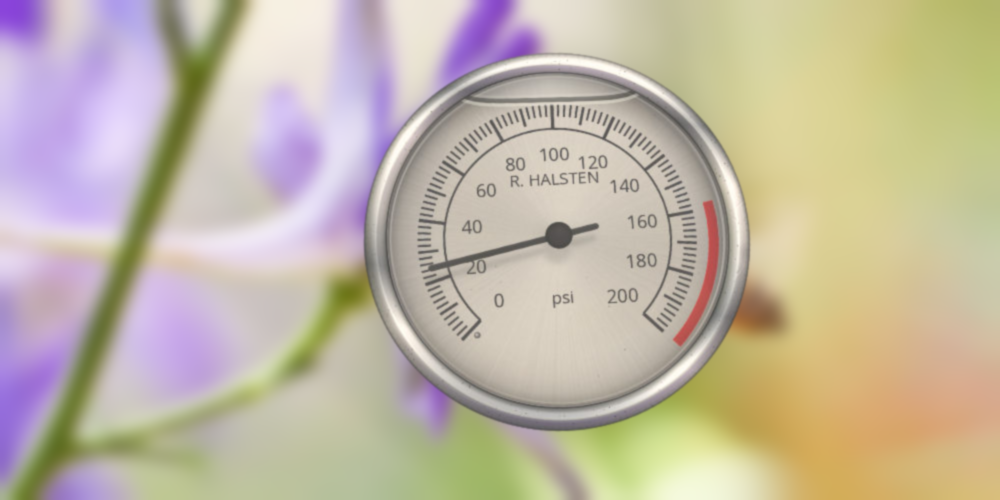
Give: 24,psi
